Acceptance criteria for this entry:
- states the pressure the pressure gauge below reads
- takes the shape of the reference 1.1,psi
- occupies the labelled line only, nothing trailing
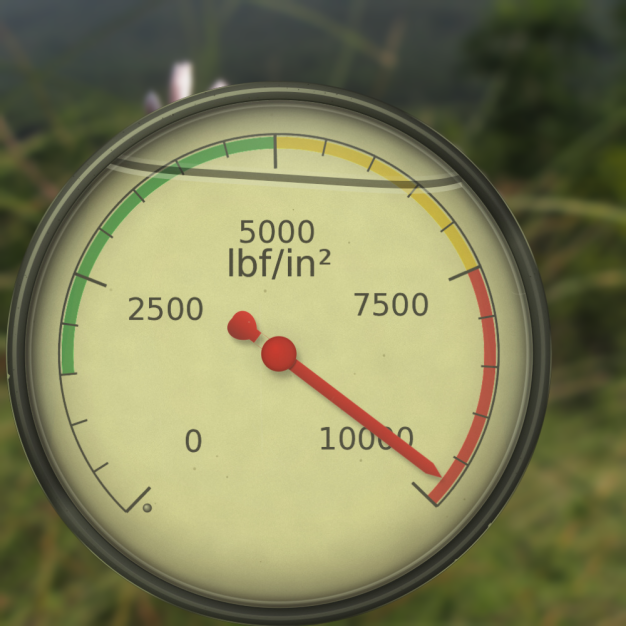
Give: 9750,psi
